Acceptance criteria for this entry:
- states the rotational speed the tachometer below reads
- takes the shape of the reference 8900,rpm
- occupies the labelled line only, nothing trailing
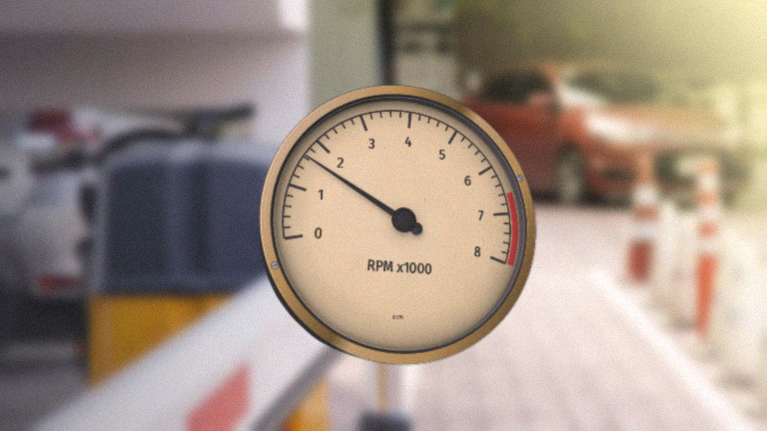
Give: 1600,rpm
